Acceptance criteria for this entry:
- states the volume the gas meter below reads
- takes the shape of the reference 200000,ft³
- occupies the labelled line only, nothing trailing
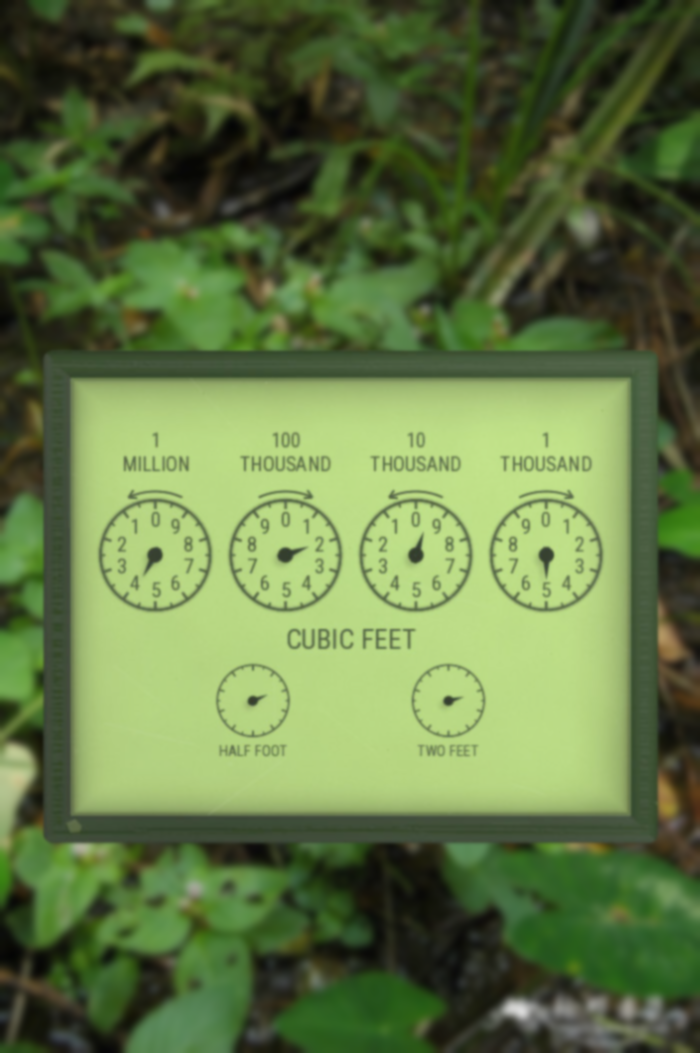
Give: 419500,ft³
